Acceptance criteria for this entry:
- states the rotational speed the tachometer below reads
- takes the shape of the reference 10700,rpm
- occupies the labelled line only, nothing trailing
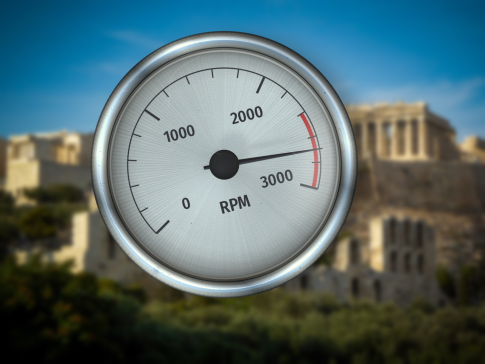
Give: 2700,rpm
